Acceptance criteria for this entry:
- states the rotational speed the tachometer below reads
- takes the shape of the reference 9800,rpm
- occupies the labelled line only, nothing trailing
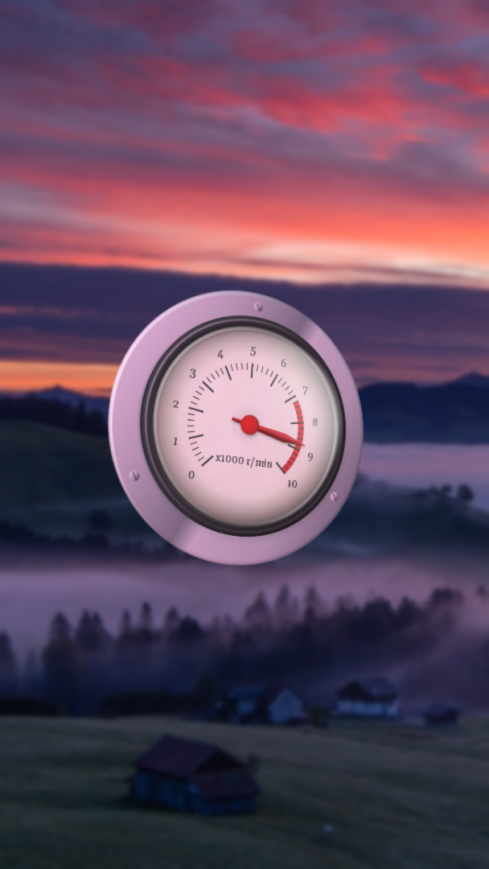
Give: 8800,rpm
